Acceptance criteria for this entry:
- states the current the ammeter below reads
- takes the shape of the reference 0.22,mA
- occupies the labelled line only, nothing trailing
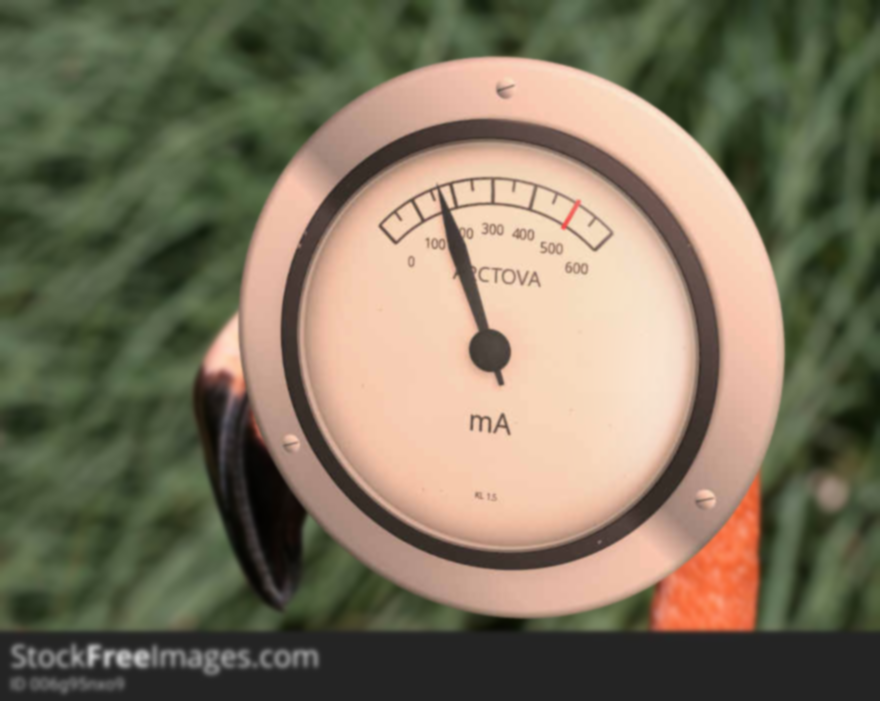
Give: 175,mA
